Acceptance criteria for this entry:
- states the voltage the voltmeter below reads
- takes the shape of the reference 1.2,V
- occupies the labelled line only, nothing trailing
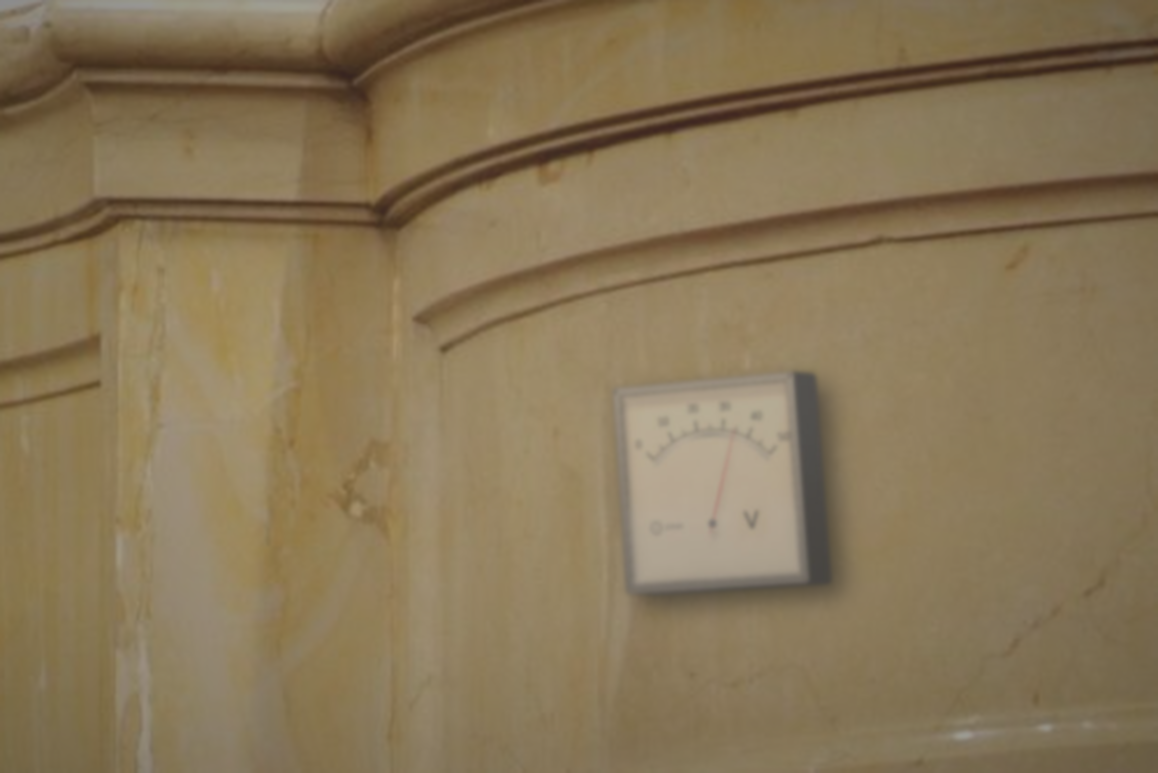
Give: 35,V
